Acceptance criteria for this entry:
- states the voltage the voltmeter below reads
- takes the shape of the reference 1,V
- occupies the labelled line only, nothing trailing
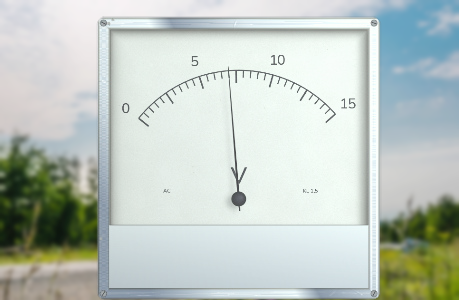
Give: 7,V
